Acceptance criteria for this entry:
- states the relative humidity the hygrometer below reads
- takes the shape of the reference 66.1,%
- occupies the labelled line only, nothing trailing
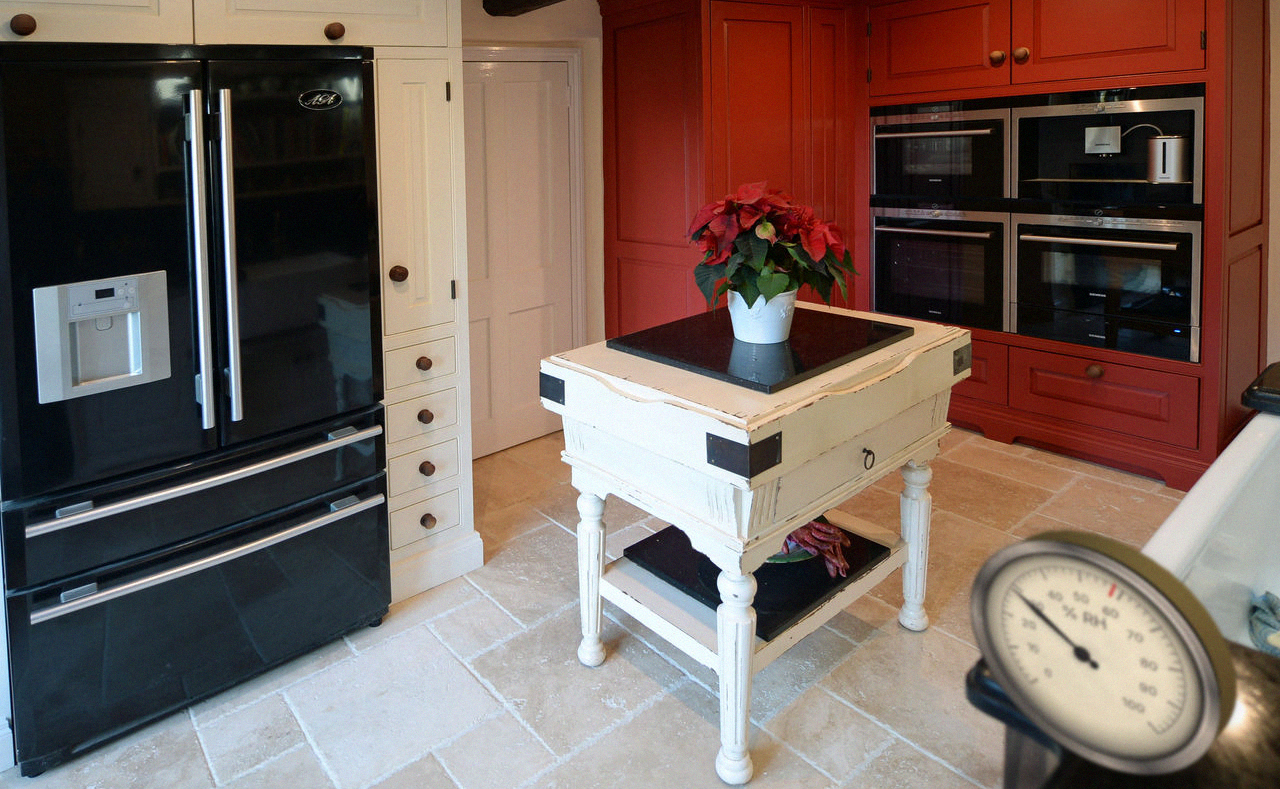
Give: 30,%
